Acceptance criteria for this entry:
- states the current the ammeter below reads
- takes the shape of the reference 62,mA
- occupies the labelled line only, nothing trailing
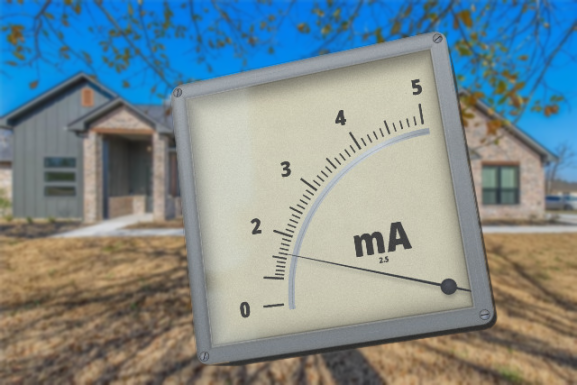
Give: 1.6,mA
